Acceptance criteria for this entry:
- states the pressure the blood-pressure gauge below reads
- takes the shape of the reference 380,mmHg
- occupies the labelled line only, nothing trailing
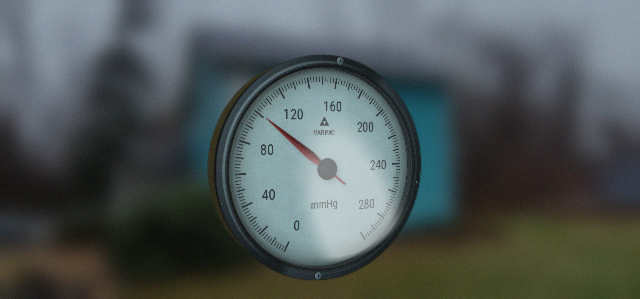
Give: 100,mmHg
